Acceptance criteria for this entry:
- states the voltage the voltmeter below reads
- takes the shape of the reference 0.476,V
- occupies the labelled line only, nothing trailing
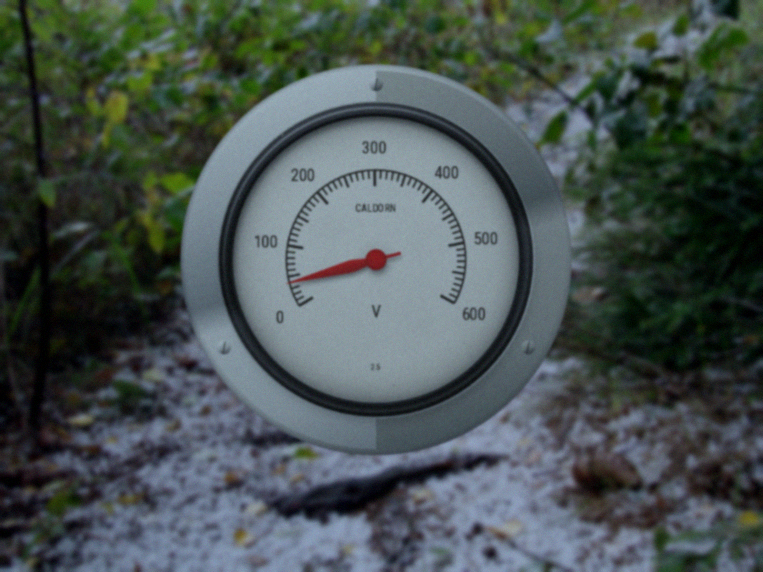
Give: 40,V
